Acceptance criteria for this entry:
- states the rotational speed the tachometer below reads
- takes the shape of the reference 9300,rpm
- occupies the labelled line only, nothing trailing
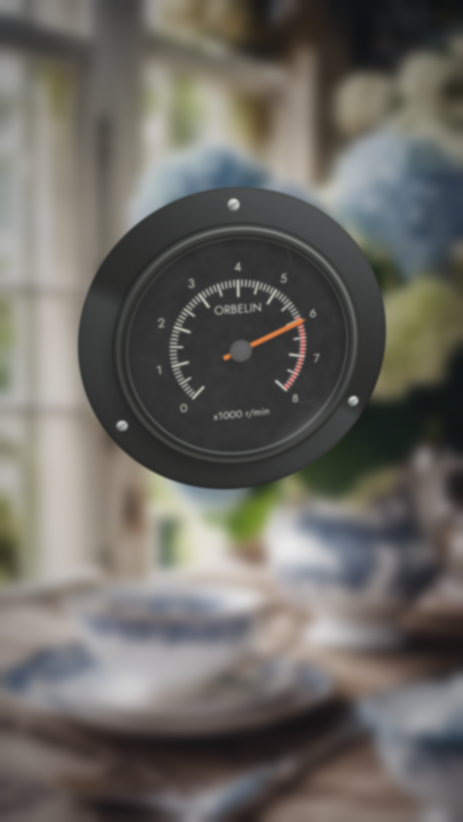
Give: 6000,rpm
